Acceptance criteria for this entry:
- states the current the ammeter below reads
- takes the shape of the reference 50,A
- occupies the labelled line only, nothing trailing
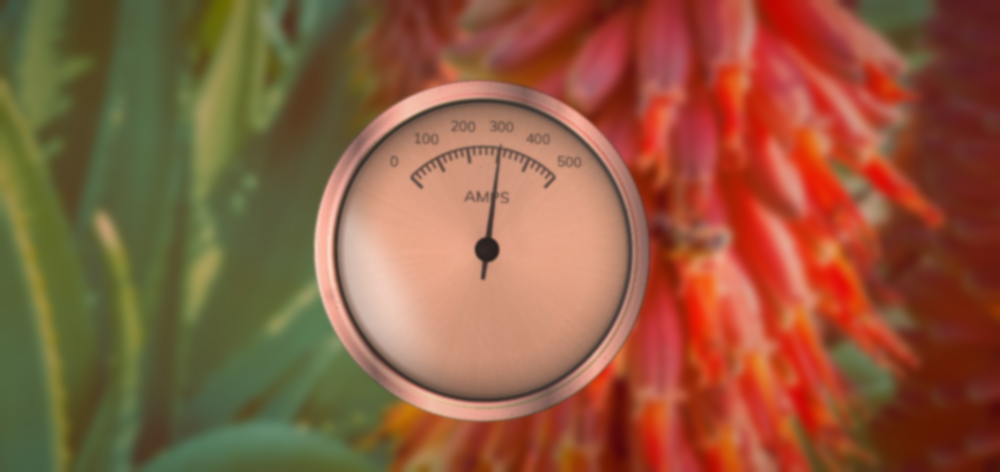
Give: 300,A
